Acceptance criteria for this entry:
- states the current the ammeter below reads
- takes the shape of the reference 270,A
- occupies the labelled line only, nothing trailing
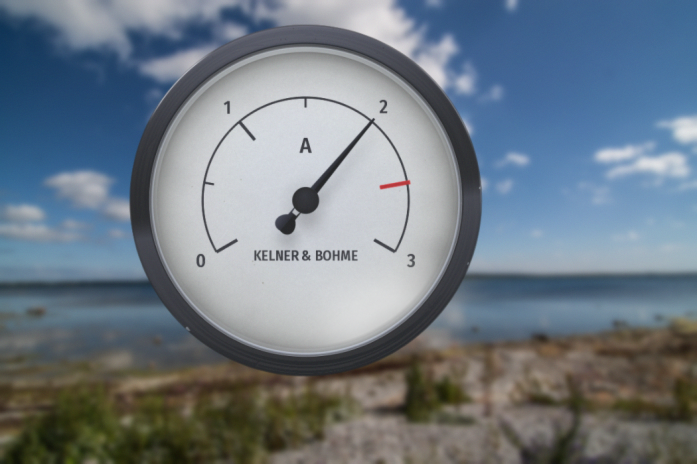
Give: 2,A
